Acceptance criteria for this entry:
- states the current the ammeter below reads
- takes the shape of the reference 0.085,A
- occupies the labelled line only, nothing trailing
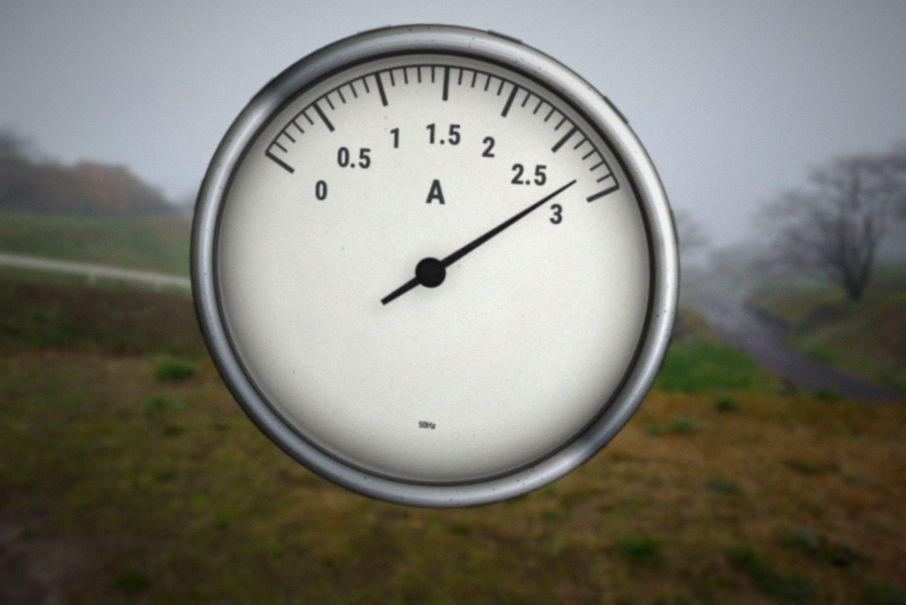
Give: 2.8,A
